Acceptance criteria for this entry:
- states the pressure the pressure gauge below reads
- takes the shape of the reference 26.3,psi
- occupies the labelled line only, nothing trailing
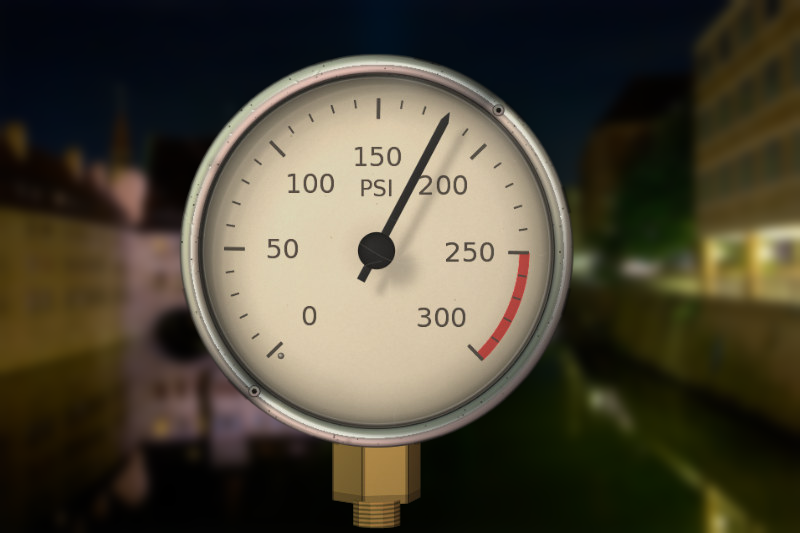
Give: 180,psi
